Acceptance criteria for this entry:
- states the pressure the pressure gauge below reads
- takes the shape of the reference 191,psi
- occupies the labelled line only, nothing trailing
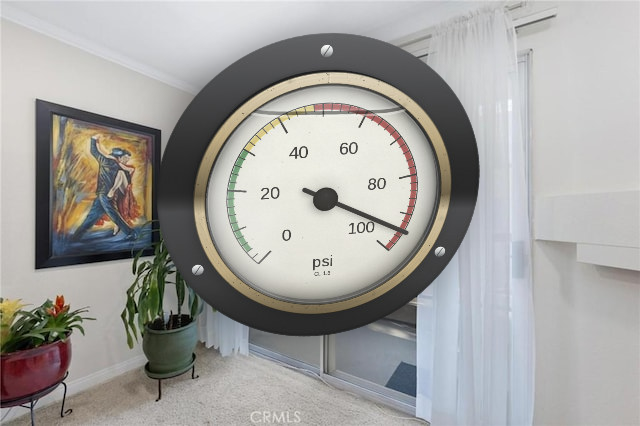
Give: 94,psi
